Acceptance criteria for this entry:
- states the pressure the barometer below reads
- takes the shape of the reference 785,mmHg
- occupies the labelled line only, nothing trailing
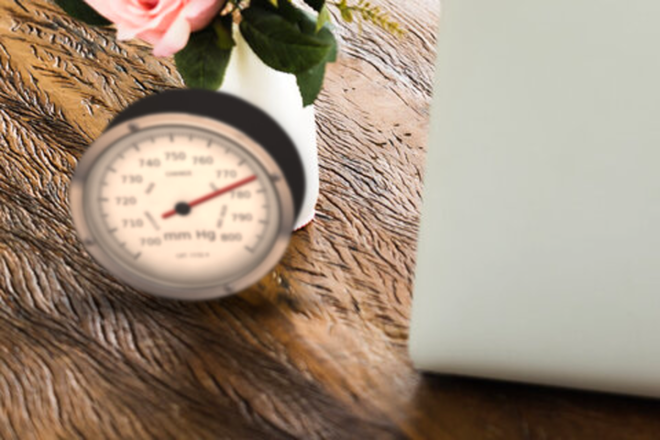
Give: 775,mmHg
